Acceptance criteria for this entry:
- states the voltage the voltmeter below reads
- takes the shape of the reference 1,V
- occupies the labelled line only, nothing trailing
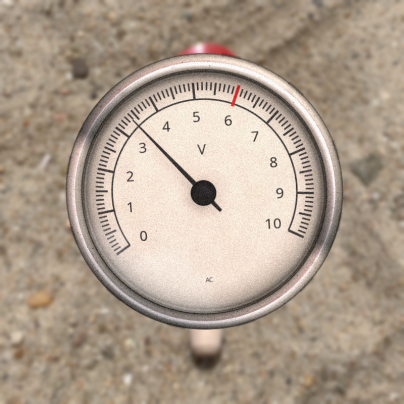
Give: 3.4,V
